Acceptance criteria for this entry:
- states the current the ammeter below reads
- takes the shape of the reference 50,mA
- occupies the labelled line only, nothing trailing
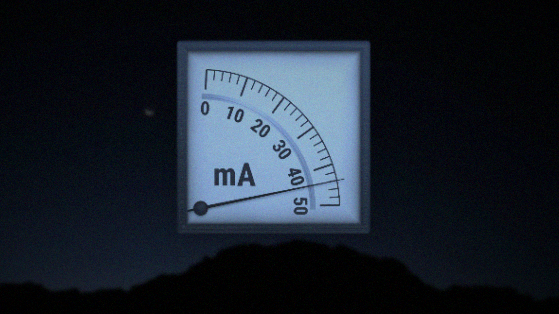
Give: 44,mA
